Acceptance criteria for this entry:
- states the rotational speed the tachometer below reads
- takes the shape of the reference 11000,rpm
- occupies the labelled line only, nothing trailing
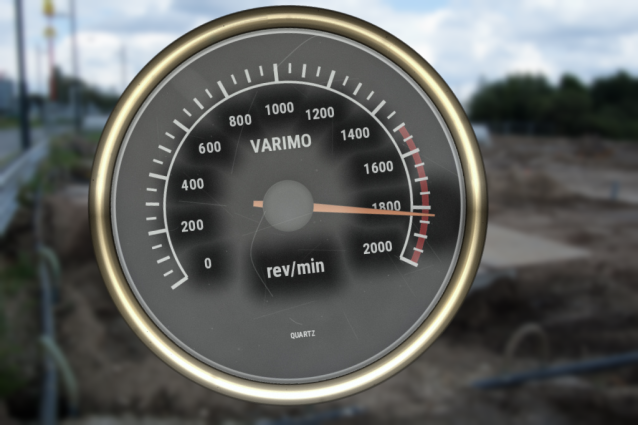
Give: 1825,rpm
